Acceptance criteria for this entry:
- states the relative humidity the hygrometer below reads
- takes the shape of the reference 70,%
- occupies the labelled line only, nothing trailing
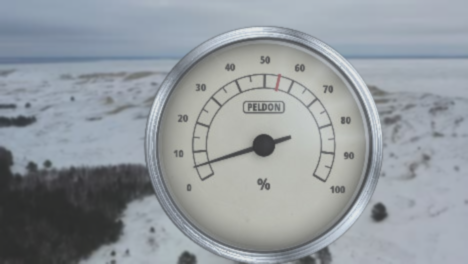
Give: 5,%
